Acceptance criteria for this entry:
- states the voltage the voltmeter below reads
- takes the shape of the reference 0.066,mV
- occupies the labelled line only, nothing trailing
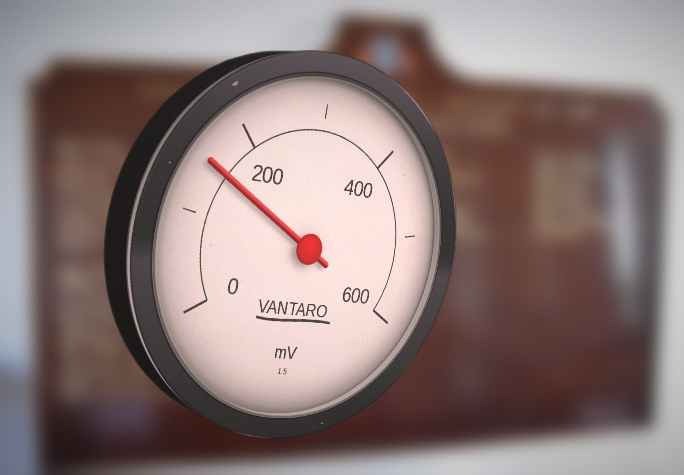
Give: 150,mV
